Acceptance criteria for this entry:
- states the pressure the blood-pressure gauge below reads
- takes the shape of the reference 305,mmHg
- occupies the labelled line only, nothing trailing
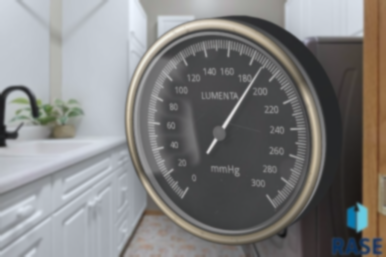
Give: 190,mmHg
